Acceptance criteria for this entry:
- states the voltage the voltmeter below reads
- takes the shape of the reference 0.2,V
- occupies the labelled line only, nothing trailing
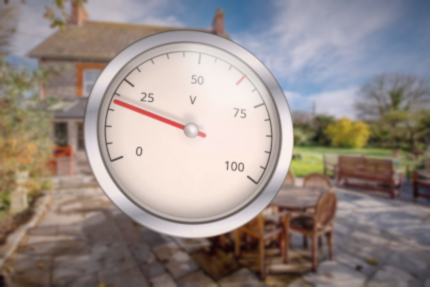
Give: 17.5,V
